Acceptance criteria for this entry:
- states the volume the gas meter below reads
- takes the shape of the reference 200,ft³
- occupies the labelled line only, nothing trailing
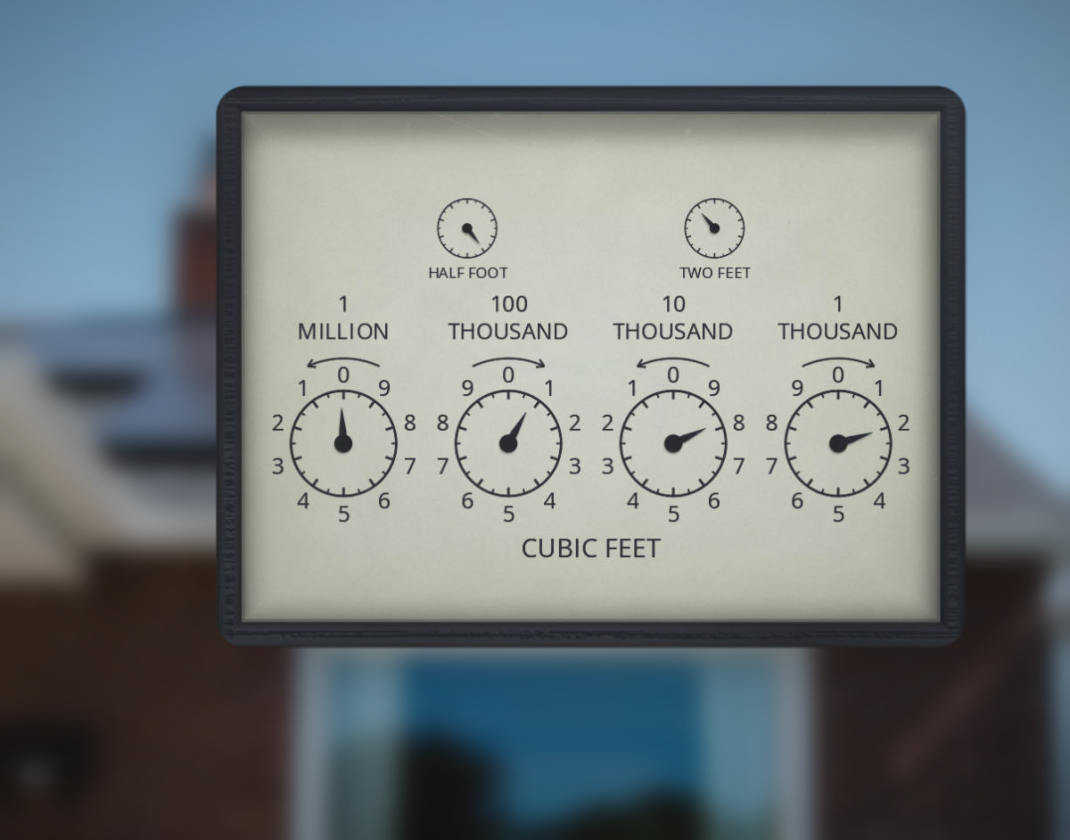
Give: 8200,ft³
